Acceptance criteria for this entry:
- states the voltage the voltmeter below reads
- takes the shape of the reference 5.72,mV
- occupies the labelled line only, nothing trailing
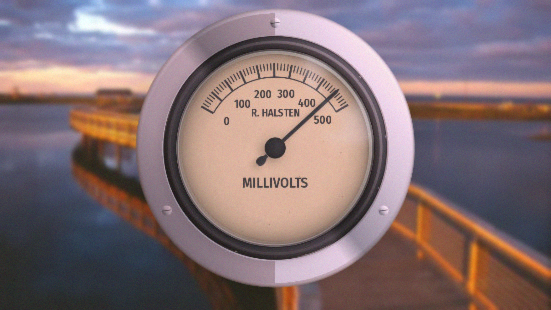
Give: 450,mV
